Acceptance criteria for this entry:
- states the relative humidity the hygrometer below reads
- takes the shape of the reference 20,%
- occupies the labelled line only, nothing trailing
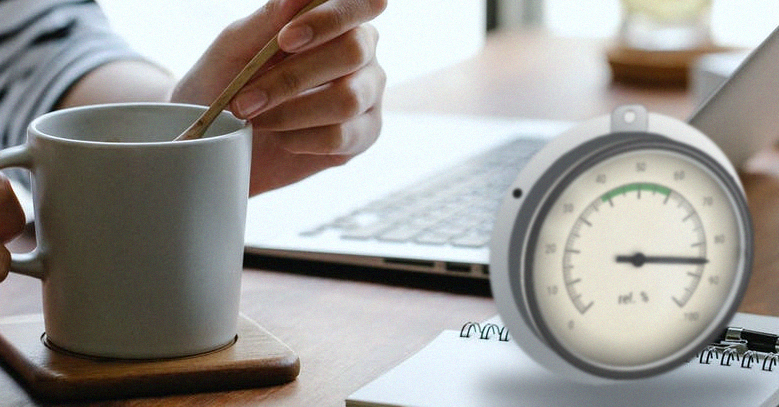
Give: 85,%
